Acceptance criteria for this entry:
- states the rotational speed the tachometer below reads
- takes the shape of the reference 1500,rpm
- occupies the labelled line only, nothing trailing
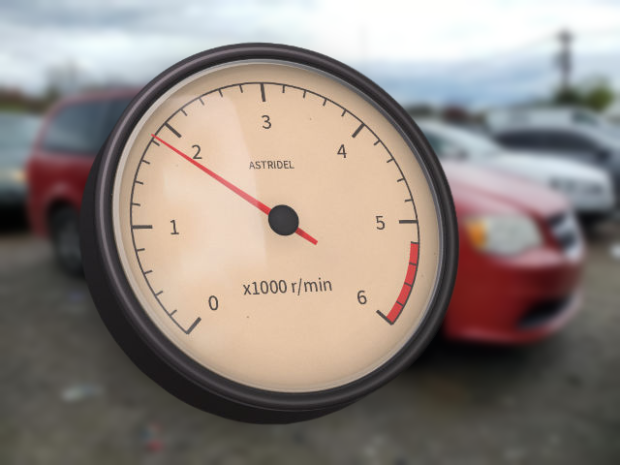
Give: 1800,rpm
